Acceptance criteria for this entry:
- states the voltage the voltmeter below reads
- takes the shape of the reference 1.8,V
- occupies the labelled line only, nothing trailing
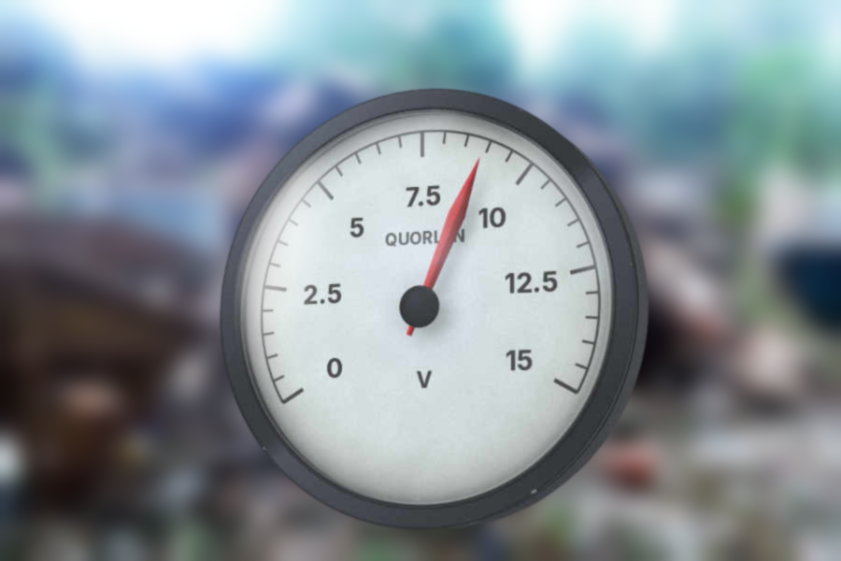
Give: 9,V
